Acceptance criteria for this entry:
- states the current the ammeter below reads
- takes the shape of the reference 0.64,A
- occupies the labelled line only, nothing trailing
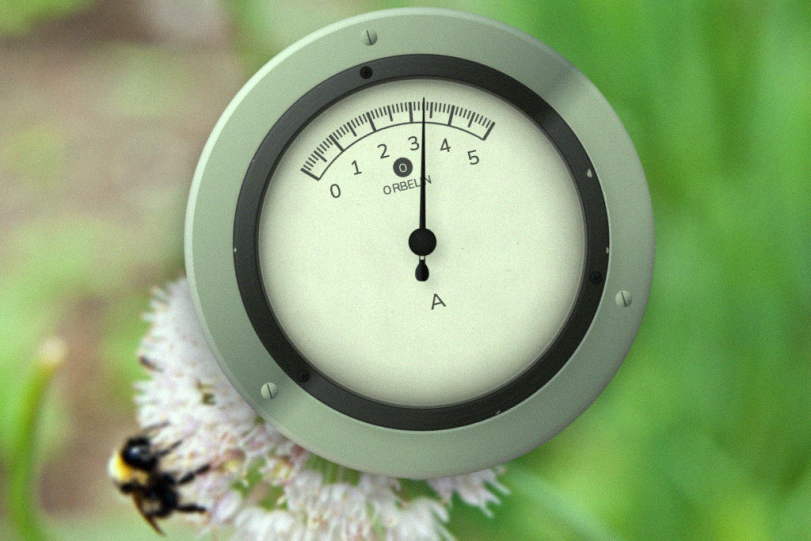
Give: 3.3,A
